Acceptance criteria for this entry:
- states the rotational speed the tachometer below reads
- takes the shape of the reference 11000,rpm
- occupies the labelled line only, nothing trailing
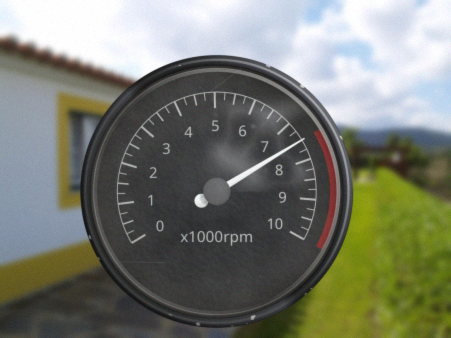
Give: 7500,rpm
